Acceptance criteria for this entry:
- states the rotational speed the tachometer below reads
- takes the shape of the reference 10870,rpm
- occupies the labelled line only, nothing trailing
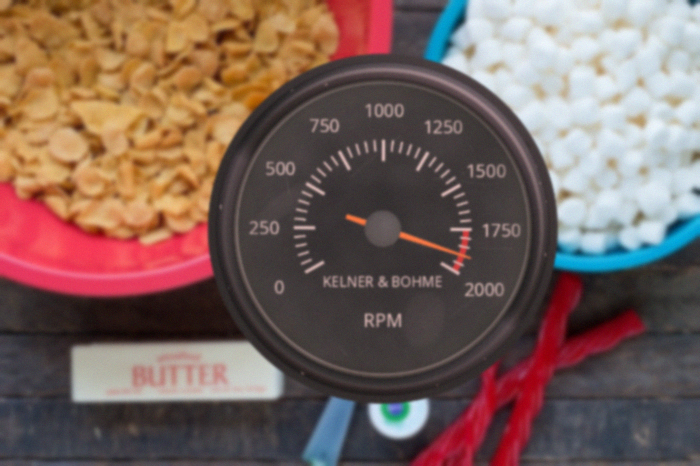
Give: 1900,rpm
